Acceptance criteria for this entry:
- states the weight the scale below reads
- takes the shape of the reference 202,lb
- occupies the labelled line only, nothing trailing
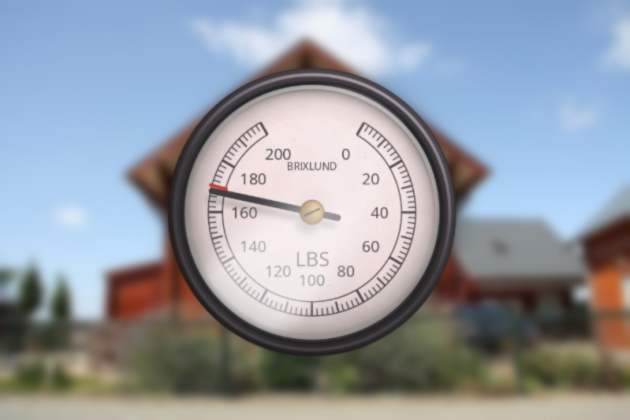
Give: 168,lb
